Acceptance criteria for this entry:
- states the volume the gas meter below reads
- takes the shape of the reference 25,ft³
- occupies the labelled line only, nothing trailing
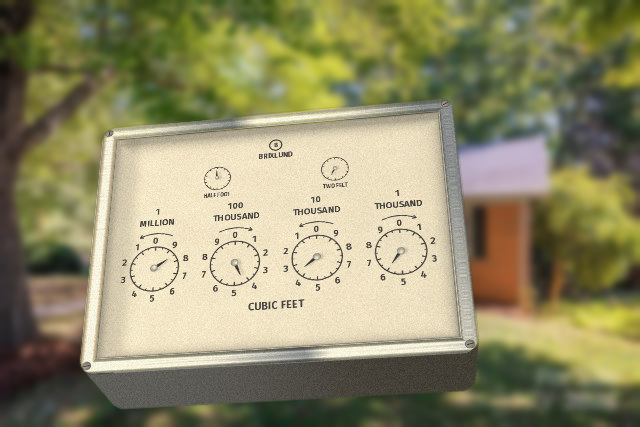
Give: 843600,ft³
